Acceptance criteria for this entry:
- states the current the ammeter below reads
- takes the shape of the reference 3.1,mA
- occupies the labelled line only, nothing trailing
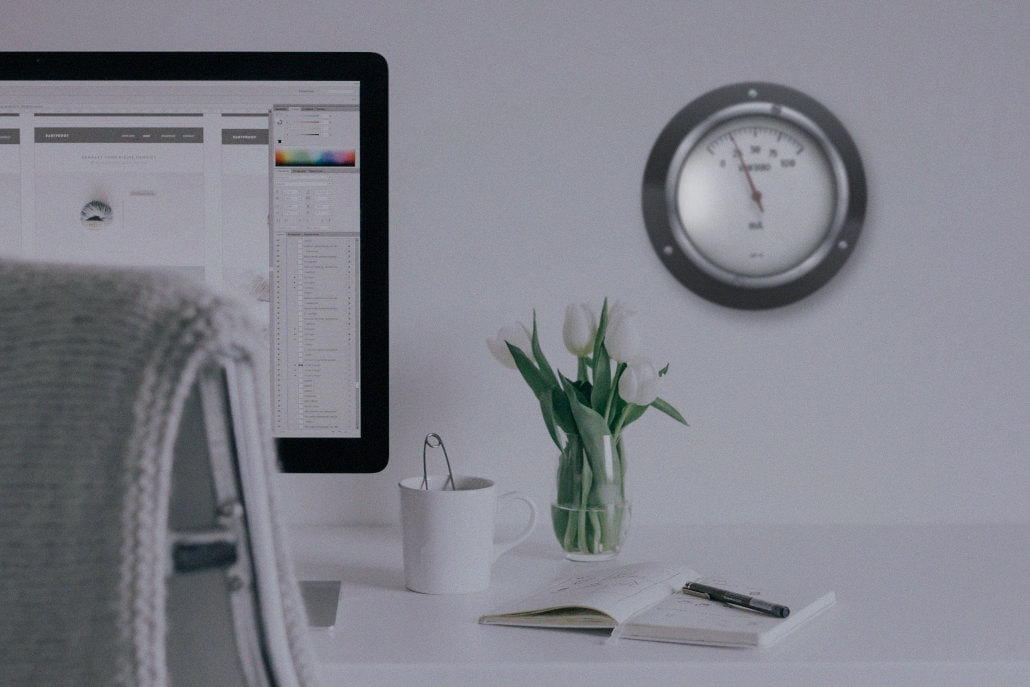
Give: 25,mA
